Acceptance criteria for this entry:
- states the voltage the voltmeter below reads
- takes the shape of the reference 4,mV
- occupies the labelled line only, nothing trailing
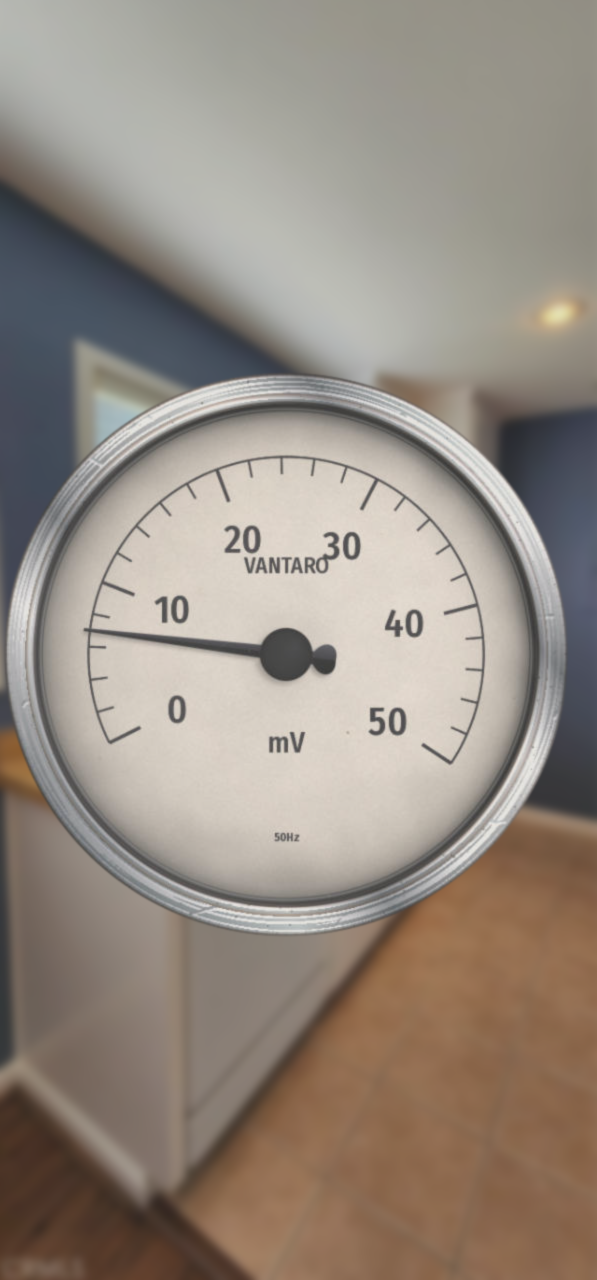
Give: 7,mV
